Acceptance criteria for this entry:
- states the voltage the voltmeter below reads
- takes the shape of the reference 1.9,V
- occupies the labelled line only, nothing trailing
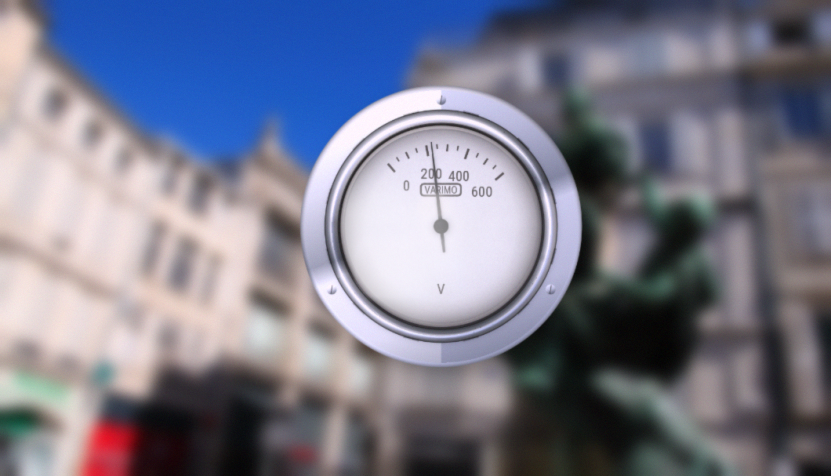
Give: 225,V
